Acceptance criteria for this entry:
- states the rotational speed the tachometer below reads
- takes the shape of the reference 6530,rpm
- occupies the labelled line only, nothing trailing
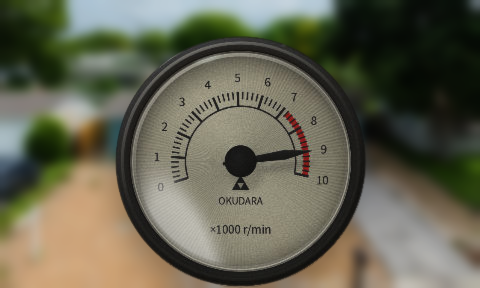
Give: 9000,rpm
